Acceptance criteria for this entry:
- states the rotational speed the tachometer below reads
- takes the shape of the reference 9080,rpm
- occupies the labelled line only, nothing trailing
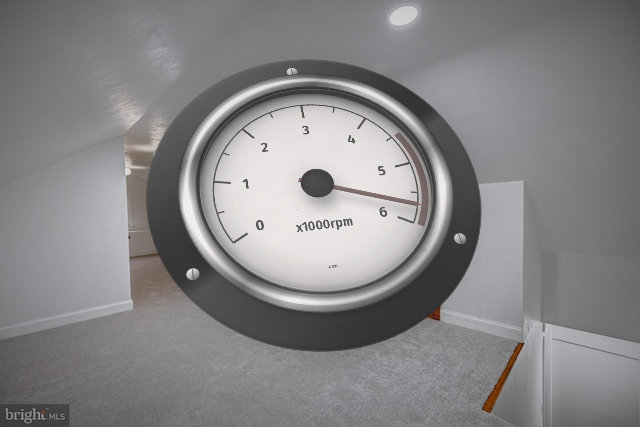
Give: 5750,rpm
